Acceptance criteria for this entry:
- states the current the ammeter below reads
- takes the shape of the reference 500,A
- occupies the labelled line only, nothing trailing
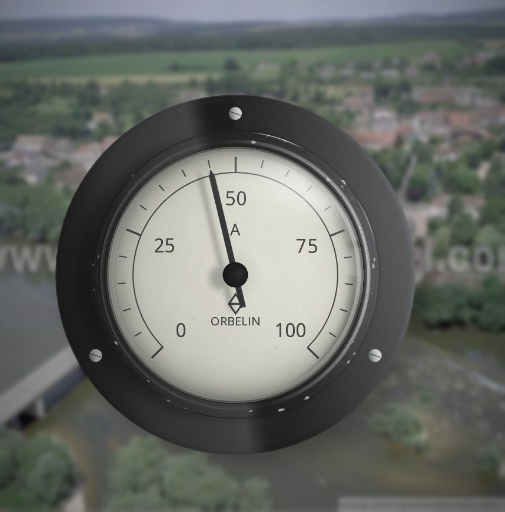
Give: 45,A
